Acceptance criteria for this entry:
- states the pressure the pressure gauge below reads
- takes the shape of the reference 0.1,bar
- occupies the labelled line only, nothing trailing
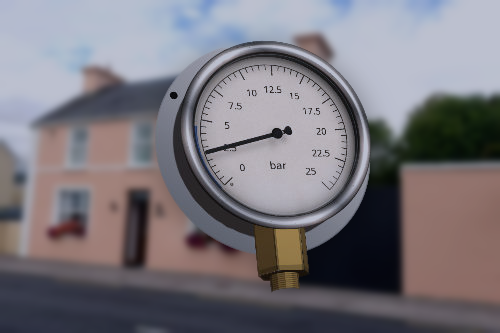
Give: 2.5,bar
